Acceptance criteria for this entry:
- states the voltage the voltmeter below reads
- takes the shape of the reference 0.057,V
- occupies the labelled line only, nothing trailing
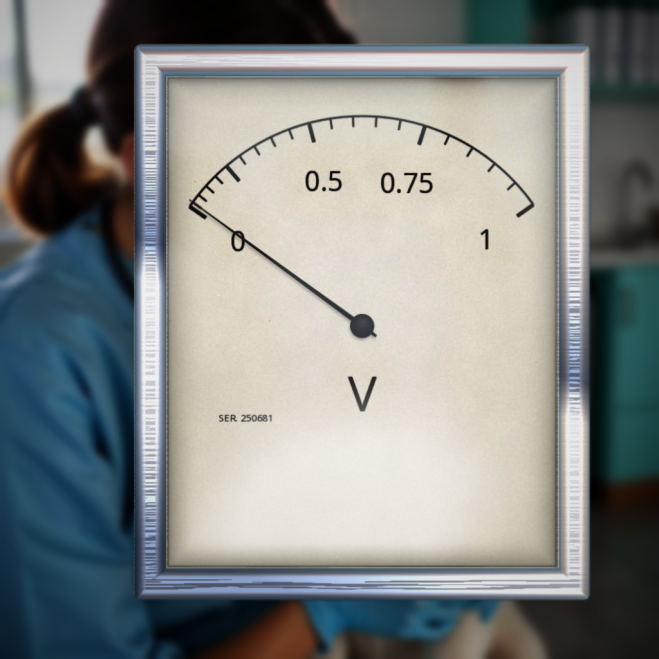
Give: 0.05,V
